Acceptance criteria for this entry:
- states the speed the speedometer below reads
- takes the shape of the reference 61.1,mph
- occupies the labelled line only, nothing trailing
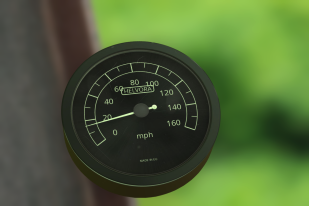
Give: 15,mph
